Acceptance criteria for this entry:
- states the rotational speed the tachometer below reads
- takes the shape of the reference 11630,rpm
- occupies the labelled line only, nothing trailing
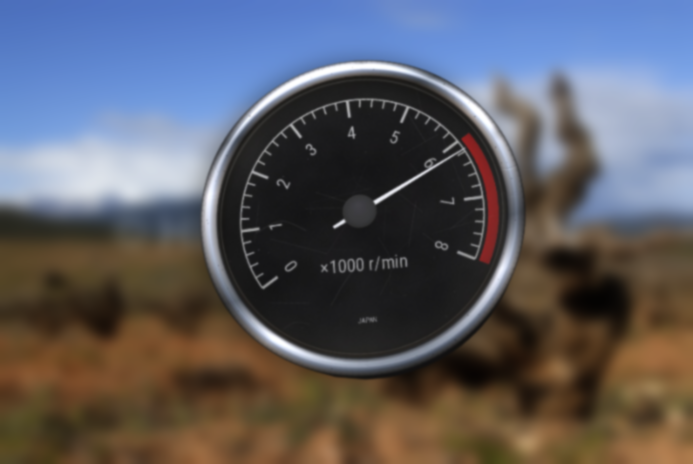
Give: 6200,rpm
